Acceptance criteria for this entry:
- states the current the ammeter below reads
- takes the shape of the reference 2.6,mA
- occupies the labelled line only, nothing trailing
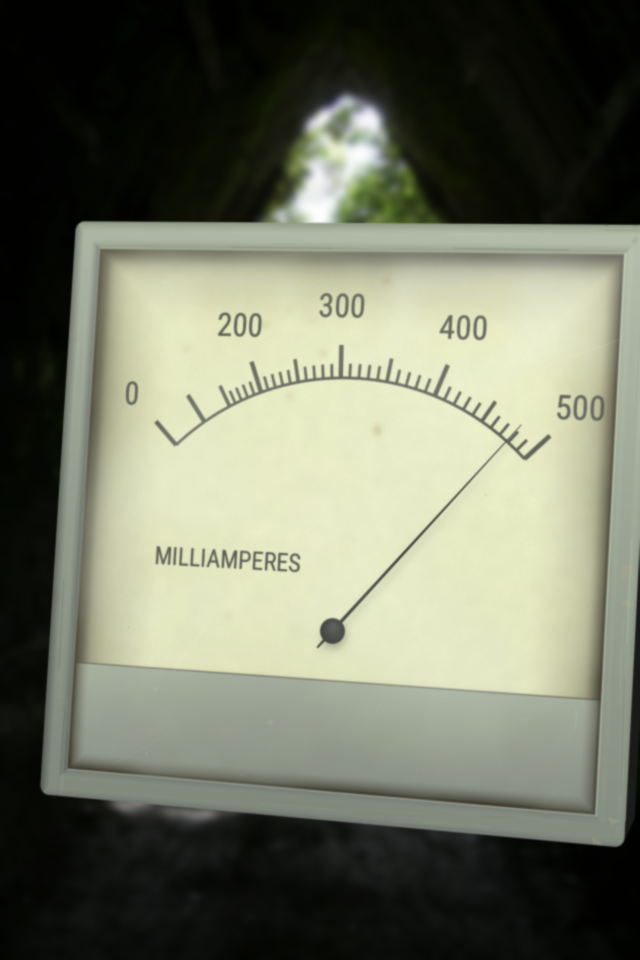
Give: 480,mA
